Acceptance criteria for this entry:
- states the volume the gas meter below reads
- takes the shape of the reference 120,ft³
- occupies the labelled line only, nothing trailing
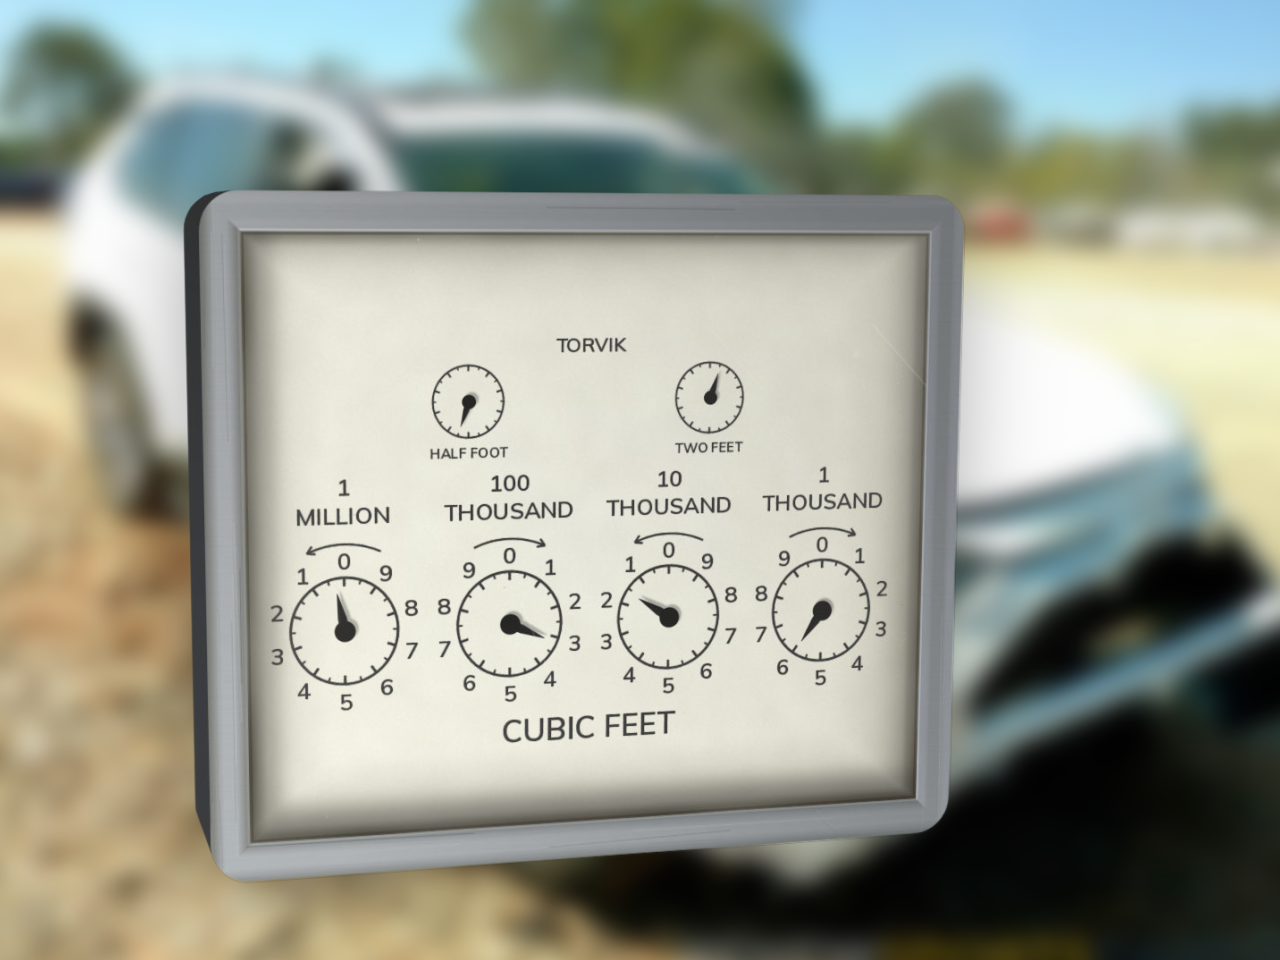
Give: 31600,ft³
